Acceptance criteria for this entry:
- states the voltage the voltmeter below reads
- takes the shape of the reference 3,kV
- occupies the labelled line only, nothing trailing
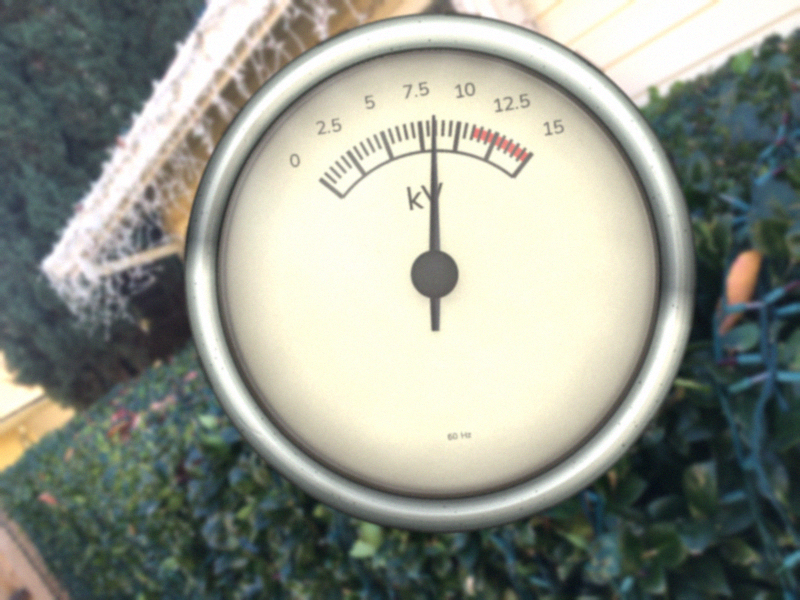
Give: 8.5,kV
